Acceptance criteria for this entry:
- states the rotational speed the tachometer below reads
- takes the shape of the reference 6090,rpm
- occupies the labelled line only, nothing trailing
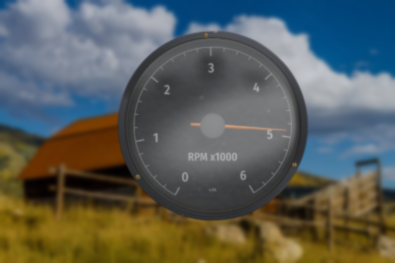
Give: 4900,rpm
